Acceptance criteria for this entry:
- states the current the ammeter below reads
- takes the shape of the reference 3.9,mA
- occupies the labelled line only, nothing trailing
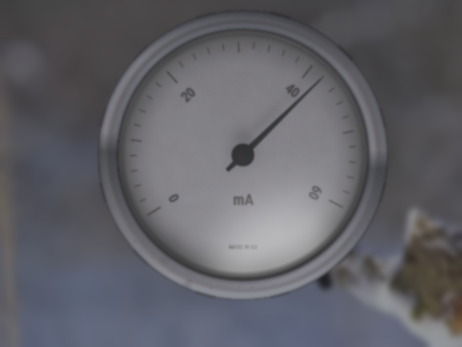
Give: 42,mA
